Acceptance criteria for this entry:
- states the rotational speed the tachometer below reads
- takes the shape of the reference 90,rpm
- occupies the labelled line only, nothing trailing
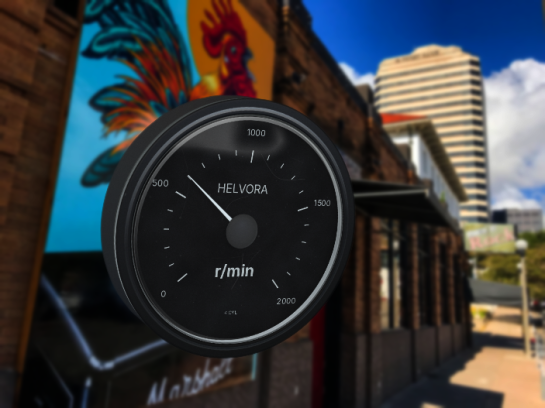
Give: 600,rpm
